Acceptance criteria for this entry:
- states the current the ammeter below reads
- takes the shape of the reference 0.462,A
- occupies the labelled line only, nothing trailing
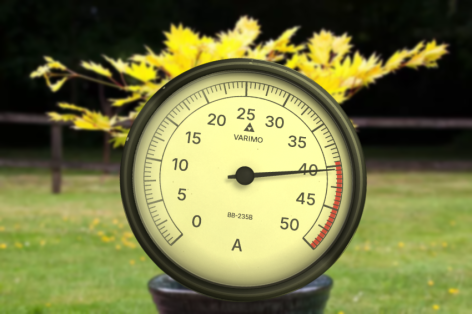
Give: 40.5,A
